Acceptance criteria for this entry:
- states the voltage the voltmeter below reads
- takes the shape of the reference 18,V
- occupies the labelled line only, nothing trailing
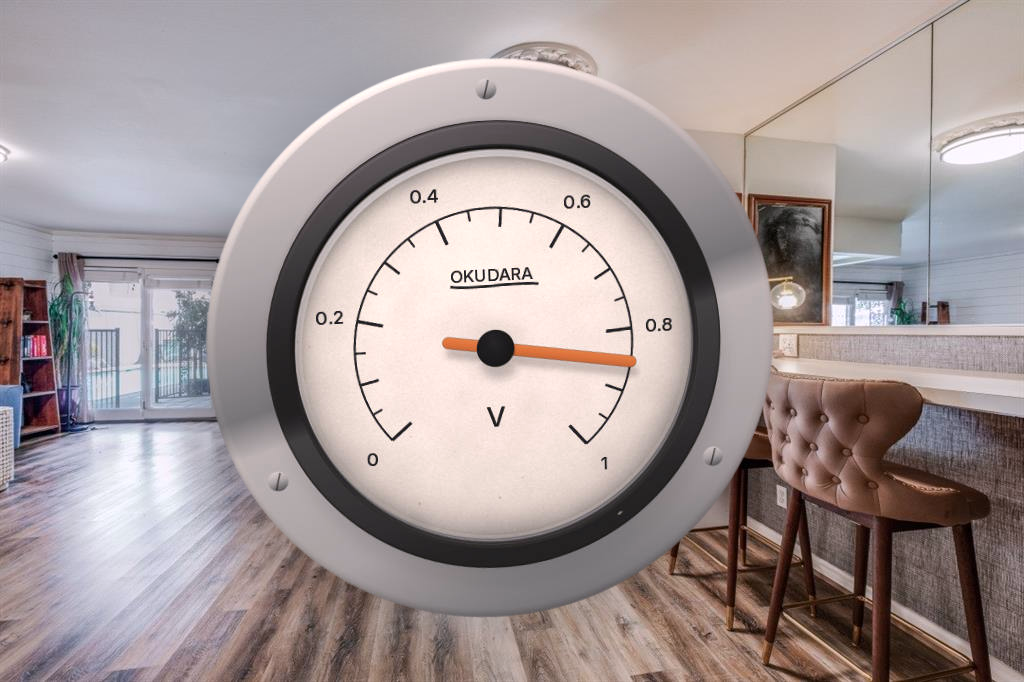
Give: 0.85,V
